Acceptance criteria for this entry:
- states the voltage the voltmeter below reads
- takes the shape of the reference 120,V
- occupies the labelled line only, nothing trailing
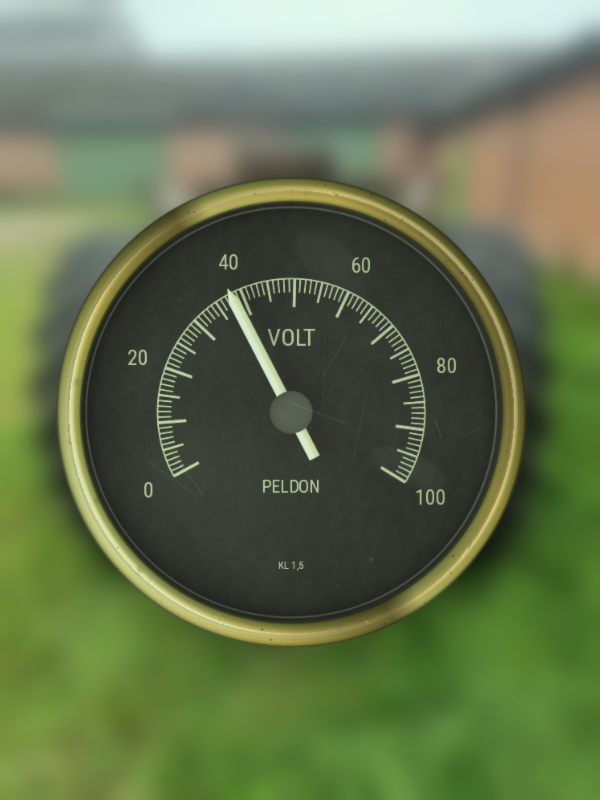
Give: 38,V
